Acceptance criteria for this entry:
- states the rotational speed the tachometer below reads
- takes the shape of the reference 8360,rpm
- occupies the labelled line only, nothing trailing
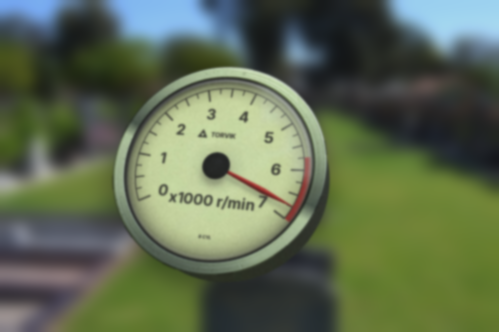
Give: 6750,rpm
